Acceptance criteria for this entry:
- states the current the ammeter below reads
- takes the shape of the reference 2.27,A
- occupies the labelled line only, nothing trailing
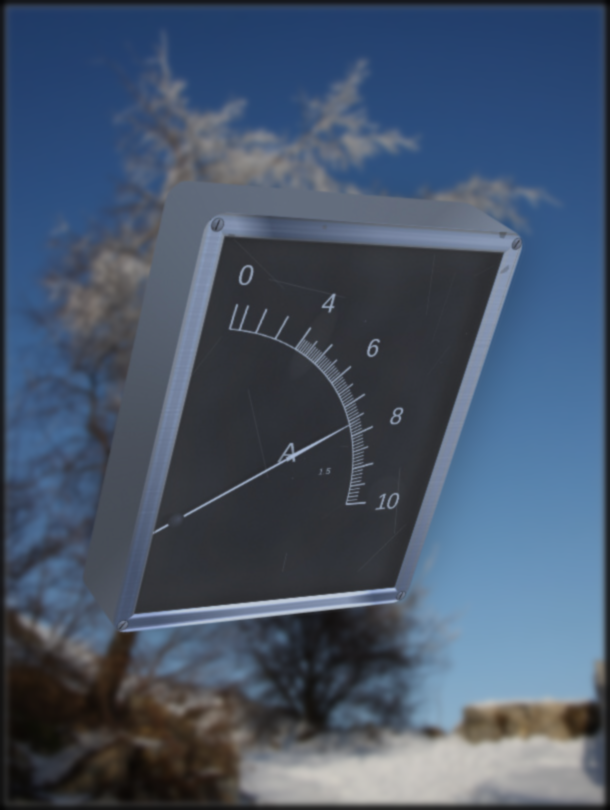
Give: 7.5,A
